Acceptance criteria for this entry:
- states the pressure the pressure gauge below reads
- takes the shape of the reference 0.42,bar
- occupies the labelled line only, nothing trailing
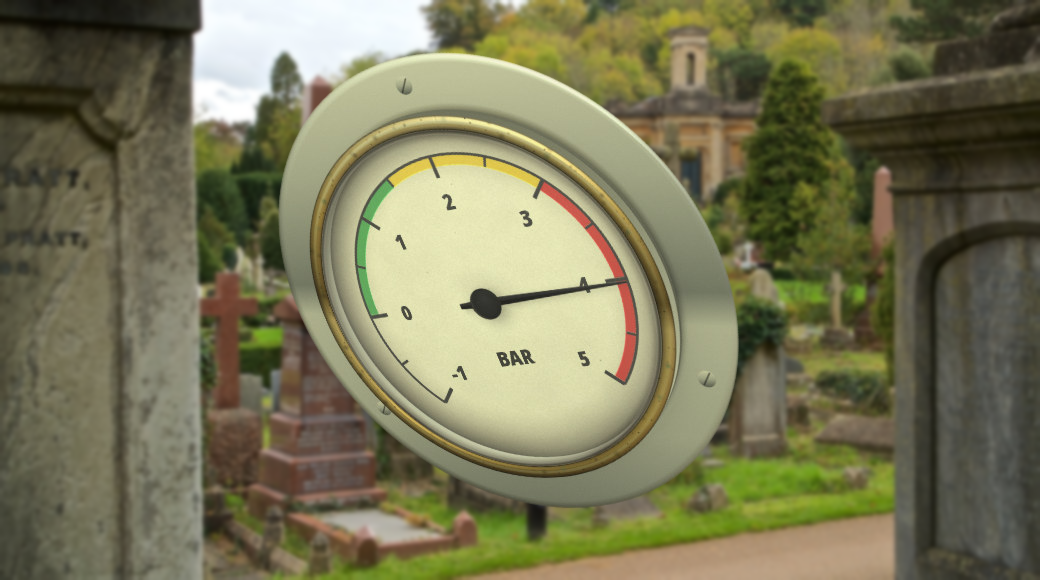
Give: 4,bar
